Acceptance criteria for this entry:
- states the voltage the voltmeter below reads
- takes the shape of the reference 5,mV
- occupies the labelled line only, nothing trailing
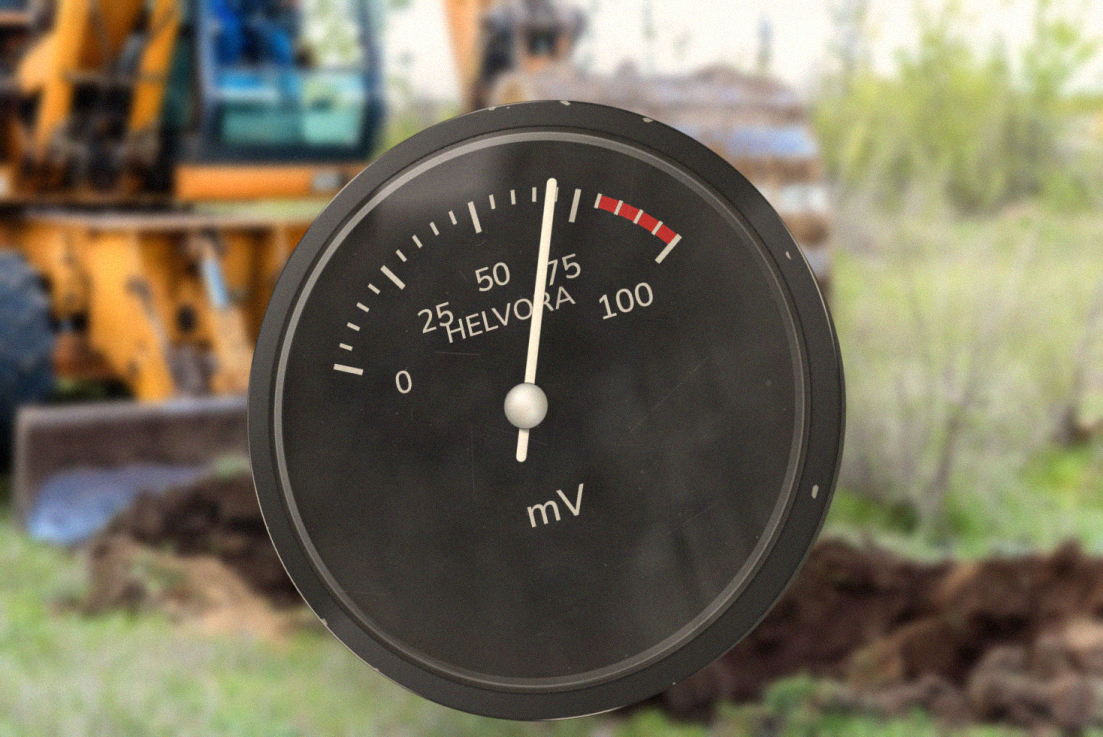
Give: 70,mV
